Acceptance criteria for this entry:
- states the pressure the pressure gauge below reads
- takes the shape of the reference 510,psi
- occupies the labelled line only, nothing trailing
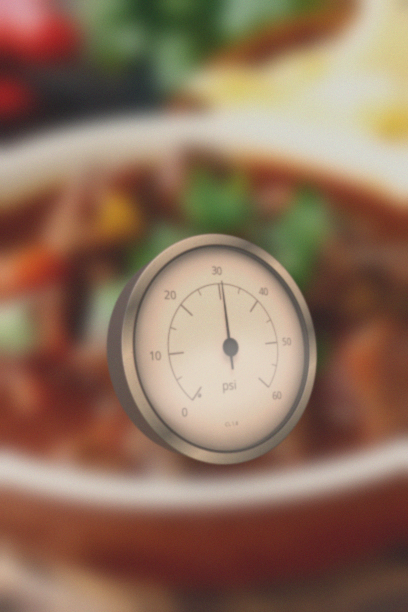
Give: 30,psi
